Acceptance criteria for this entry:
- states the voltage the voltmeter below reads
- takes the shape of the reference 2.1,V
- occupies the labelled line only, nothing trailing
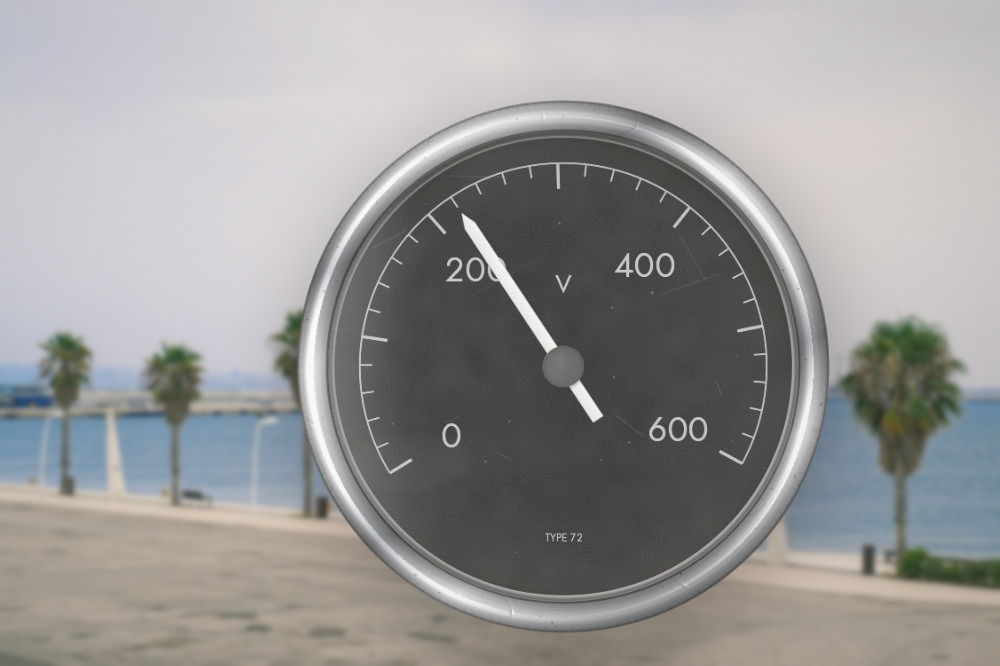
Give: 220,V
